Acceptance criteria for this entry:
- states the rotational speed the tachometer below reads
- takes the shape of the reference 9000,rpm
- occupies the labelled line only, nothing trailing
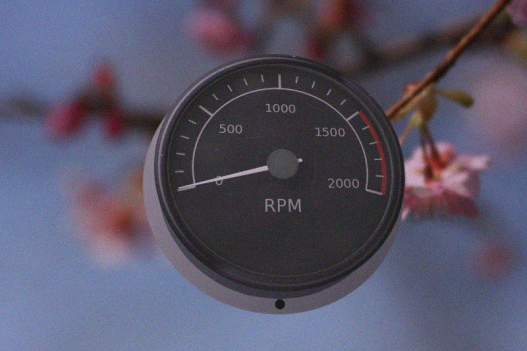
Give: 0,rpm
